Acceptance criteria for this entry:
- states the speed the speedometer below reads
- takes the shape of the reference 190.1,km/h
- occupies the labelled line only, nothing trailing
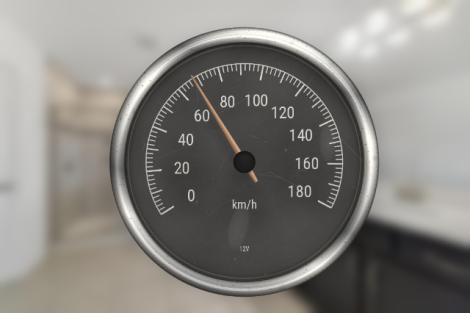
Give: 68,km/h
